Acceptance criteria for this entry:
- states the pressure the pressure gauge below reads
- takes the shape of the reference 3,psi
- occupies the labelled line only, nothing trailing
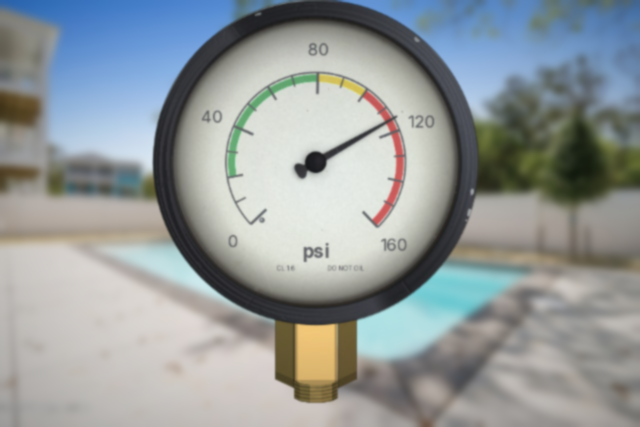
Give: 115,psi
